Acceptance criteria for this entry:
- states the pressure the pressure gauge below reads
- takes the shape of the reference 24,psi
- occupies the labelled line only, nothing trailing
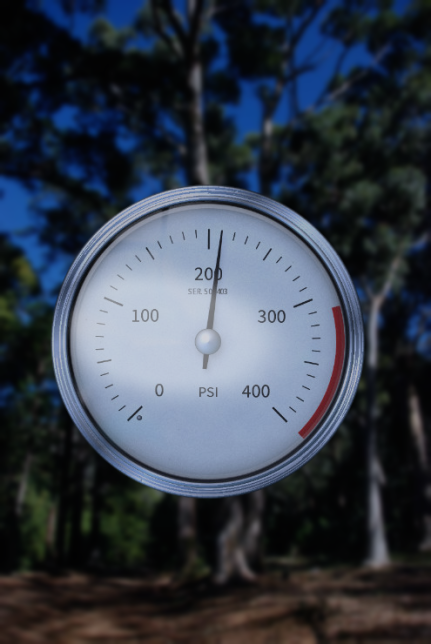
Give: 210,psi
